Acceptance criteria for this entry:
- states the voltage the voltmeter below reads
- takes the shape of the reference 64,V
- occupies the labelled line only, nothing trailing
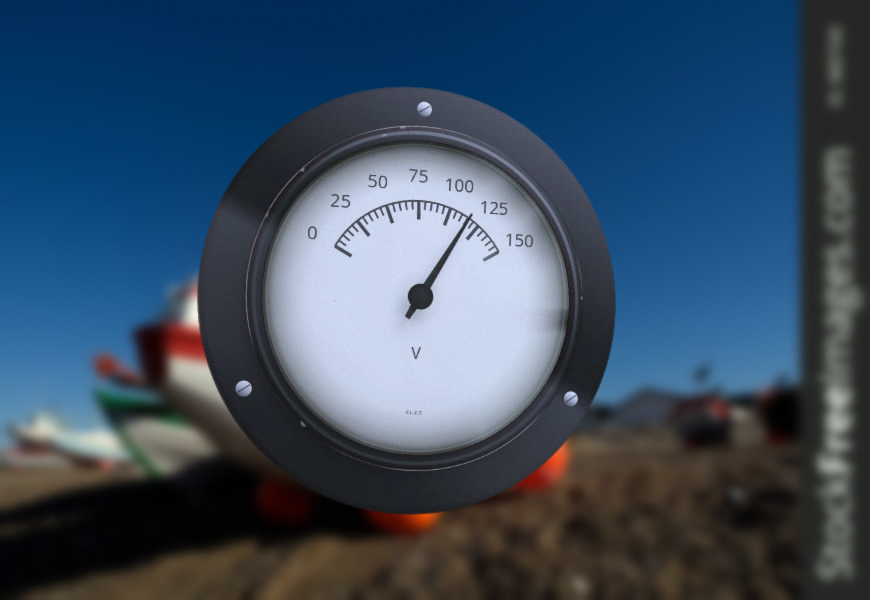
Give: 115,V
